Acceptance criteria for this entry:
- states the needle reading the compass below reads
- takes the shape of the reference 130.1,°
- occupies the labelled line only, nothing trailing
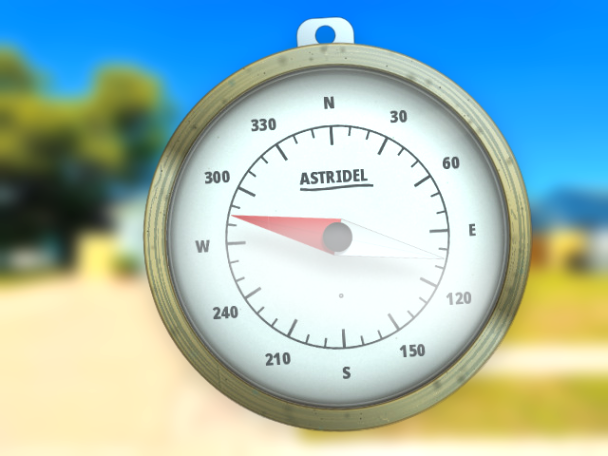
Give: 285,°
